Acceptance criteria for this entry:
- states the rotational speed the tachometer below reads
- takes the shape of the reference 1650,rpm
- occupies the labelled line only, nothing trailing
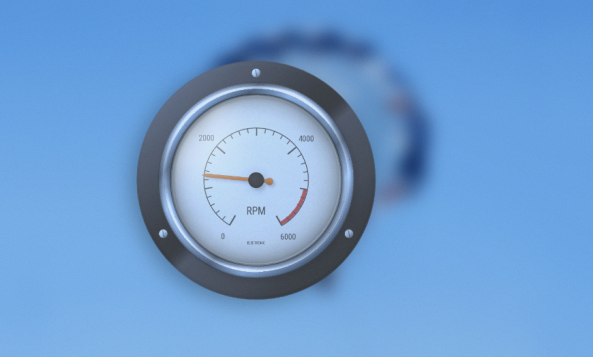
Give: 1300,rpm
